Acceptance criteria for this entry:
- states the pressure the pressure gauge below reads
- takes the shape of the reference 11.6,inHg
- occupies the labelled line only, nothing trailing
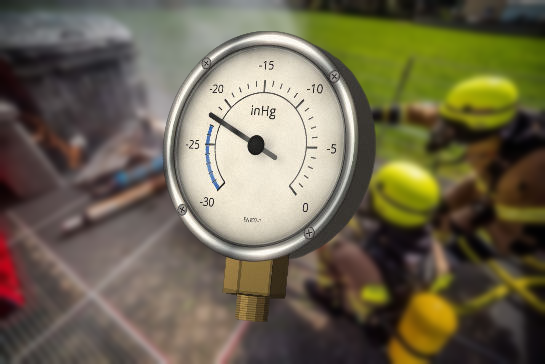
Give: -22,inHg
